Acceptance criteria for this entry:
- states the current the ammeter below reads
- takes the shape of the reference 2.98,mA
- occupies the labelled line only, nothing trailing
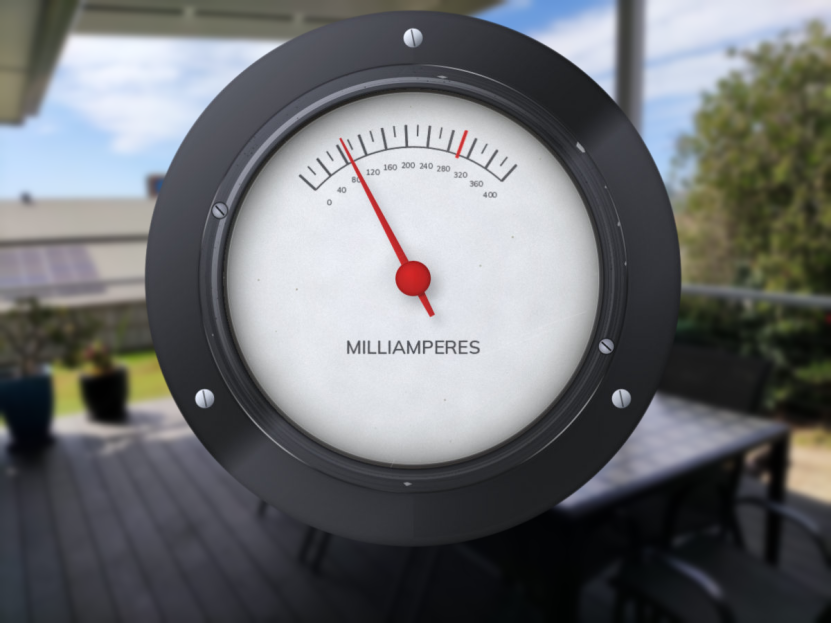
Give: 90,mA
